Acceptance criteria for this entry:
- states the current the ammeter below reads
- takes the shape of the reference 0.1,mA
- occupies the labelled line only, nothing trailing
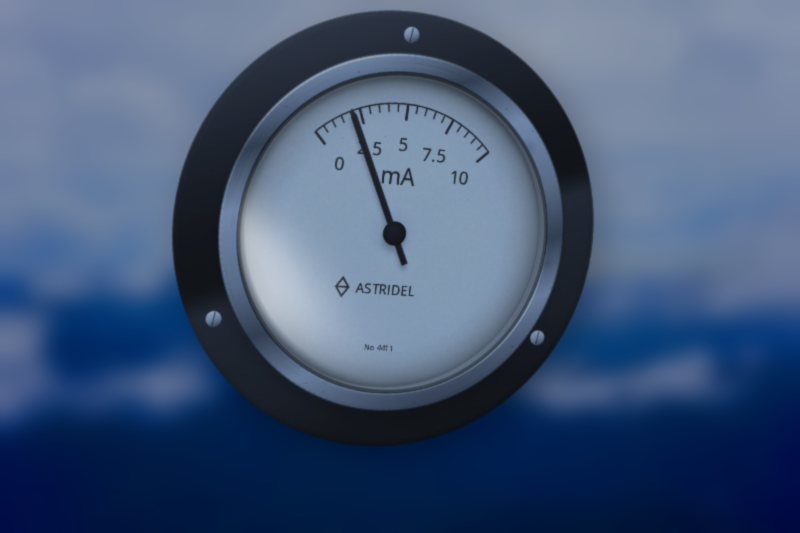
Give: 2,mA
